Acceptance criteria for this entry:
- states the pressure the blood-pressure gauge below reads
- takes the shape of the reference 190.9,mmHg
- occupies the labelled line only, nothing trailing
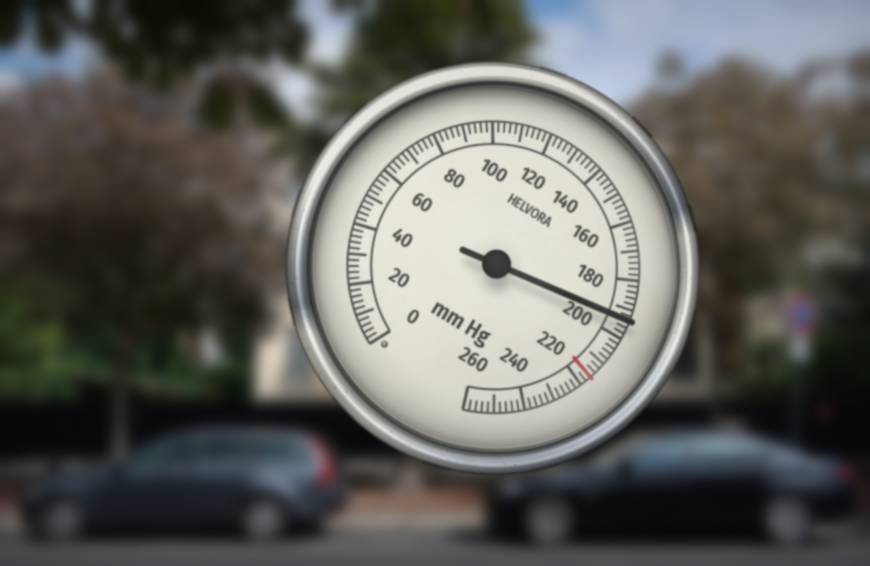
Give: 194,mmHg
